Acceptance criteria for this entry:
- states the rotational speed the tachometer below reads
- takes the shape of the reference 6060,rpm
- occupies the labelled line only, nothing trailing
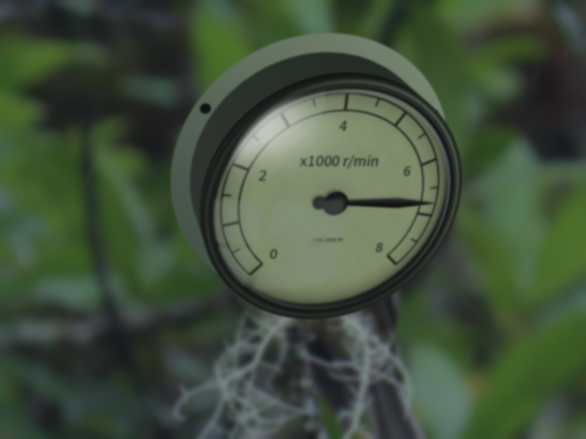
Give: 6750,rpm
